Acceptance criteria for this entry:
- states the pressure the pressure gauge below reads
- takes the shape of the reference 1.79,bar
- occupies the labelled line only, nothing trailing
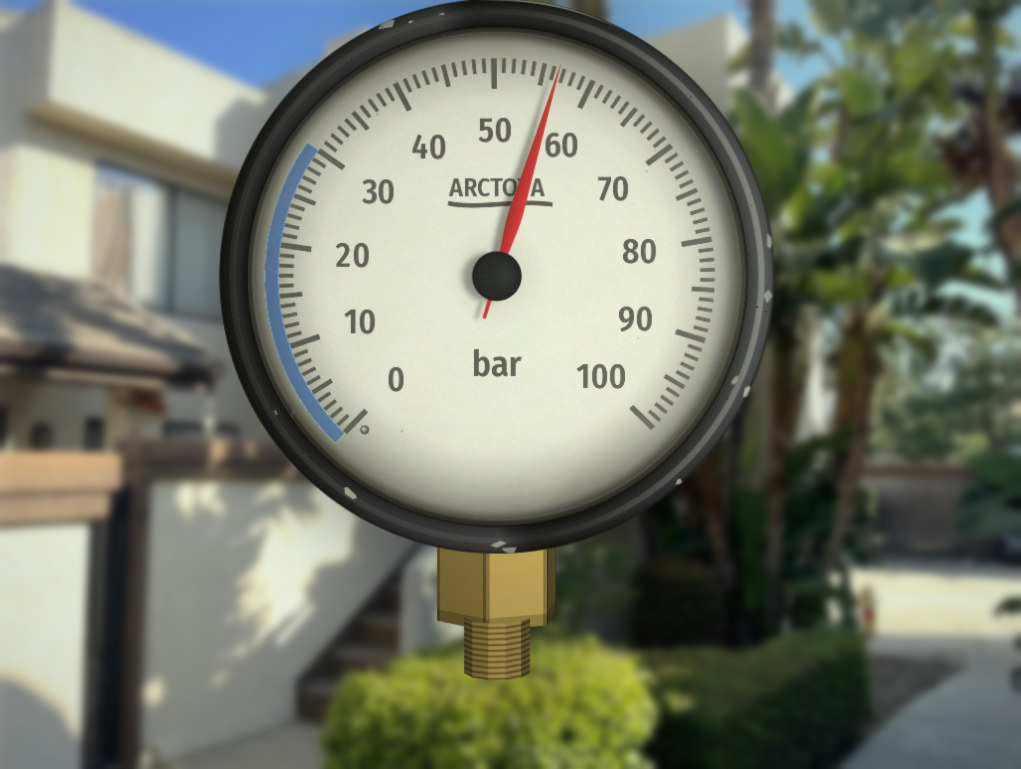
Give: 56.5,bar
